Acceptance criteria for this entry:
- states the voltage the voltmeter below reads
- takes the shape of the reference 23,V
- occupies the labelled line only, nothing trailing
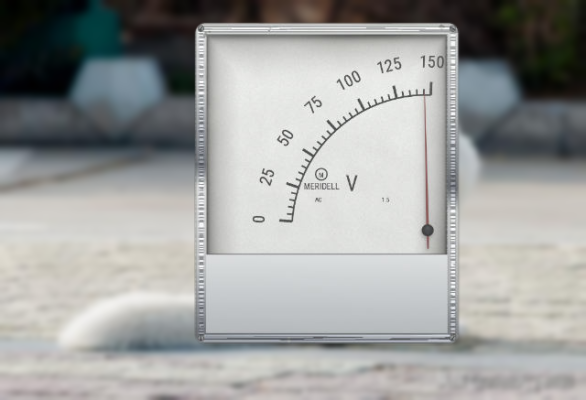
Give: 145,V
